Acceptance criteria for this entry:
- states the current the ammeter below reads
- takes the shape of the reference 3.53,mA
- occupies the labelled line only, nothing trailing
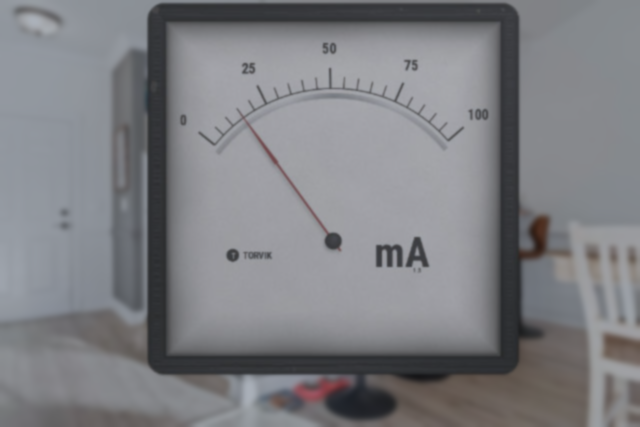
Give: 15,mA
